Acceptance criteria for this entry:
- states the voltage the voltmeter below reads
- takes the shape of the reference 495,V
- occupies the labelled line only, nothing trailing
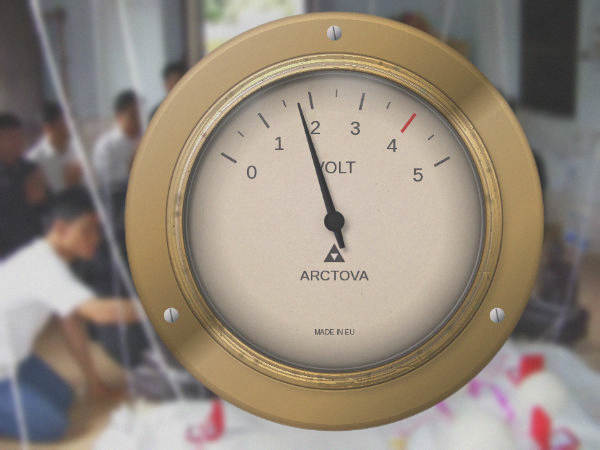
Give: 1.75,V
